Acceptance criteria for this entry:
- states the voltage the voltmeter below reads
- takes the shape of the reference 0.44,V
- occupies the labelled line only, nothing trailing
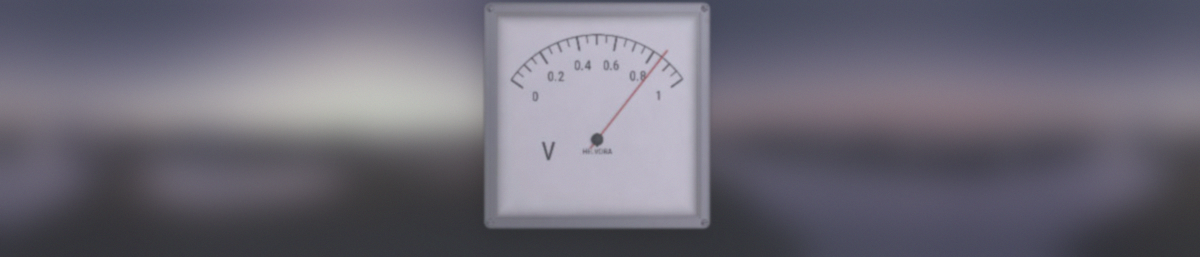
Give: 0.85,V
